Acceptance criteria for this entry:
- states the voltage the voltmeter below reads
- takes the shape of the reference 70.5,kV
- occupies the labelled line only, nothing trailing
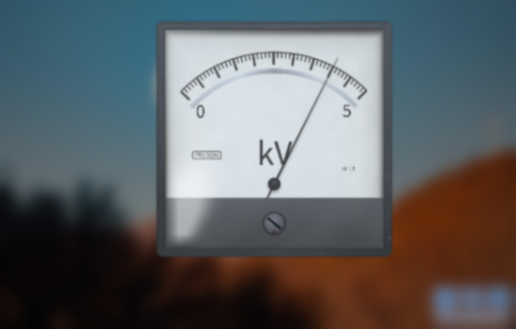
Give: 4,kV
